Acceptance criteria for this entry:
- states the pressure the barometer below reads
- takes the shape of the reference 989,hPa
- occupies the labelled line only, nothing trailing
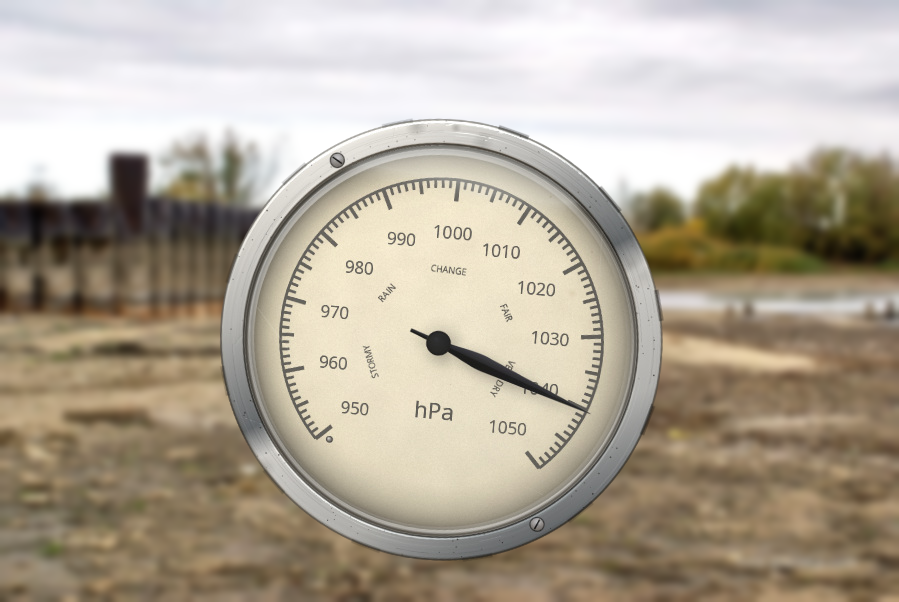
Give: 1040,hPa
